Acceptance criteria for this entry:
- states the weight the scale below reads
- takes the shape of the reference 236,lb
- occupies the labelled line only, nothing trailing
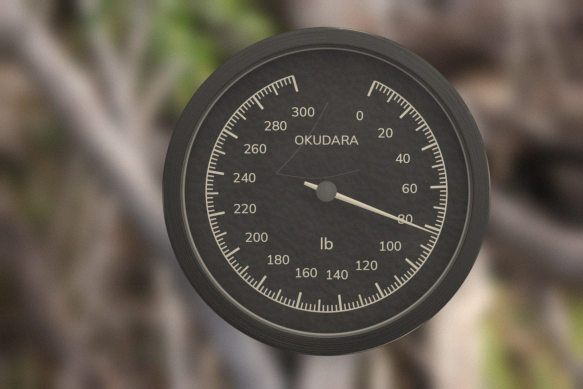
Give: 82,lb
